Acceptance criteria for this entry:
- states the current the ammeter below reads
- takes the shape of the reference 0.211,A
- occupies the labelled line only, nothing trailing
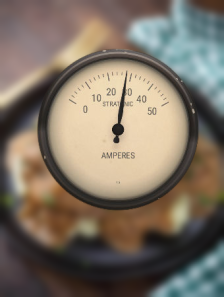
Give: 28,A
